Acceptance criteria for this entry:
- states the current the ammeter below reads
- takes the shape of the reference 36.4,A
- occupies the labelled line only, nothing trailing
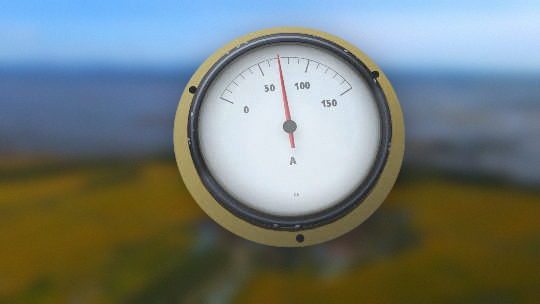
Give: 70,A
